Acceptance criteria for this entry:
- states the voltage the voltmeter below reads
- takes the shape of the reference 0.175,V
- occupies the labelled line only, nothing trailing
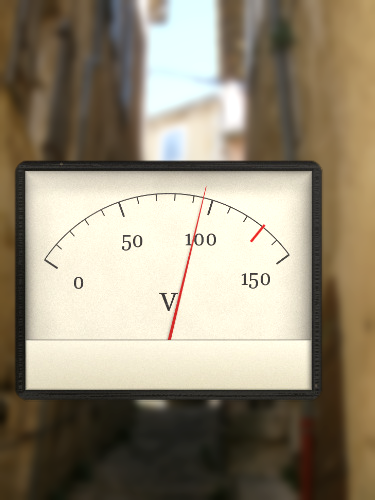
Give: 95,V
